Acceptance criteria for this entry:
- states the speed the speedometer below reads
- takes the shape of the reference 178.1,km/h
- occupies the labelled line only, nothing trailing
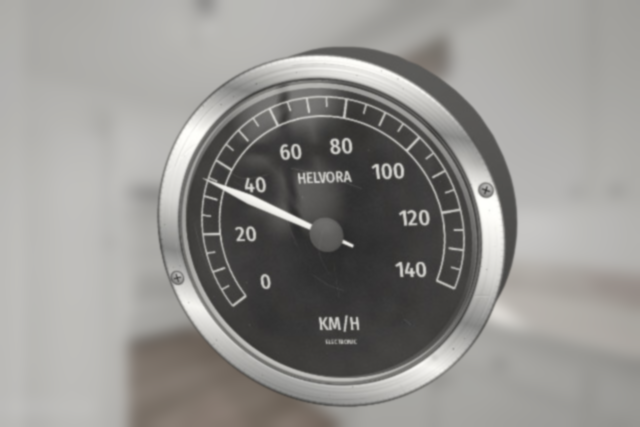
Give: 35,km/h
